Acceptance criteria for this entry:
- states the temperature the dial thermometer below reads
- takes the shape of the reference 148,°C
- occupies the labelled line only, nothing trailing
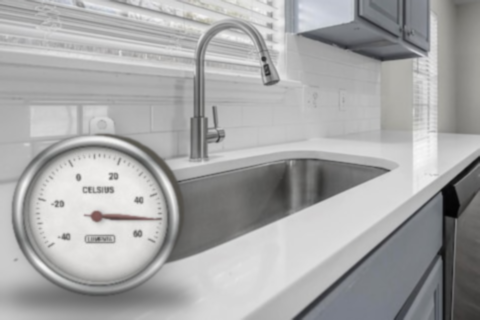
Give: 50,°C
